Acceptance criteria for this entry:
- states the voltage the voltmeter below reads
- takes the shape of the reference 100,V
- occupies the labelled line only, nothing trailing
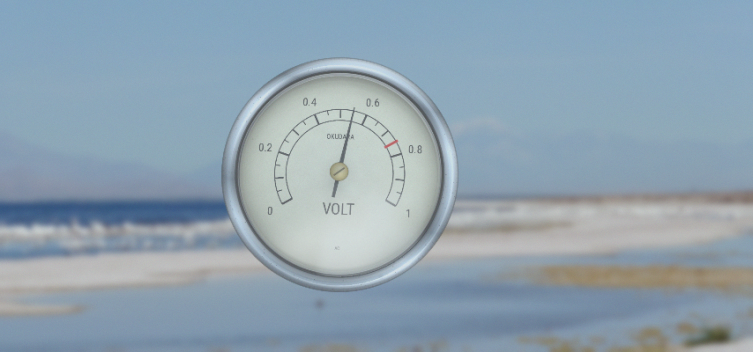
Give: 0.55,V
